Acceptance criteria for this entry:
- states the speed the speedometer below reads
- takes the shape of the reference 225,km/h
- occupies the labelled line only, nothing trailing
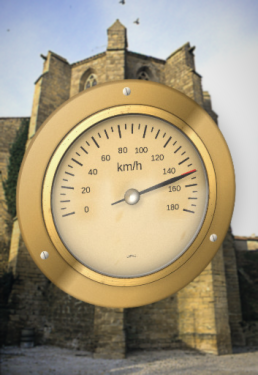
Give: 150,km/h
